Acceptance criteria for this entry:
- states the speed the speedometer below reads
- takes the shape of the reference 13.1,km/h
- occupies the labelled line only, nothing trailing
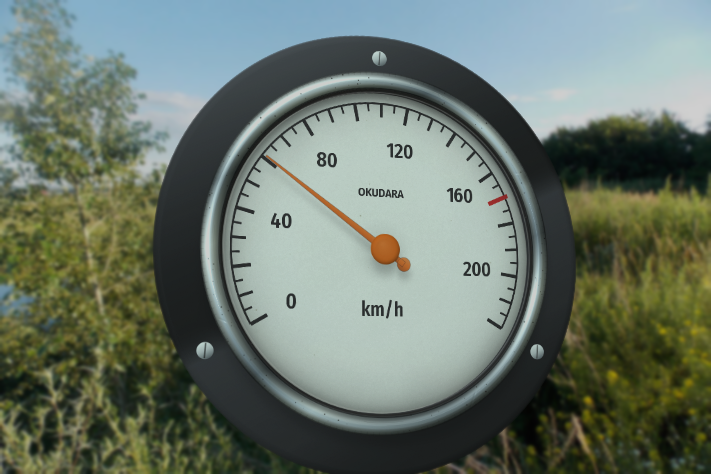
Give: 60,km/h
